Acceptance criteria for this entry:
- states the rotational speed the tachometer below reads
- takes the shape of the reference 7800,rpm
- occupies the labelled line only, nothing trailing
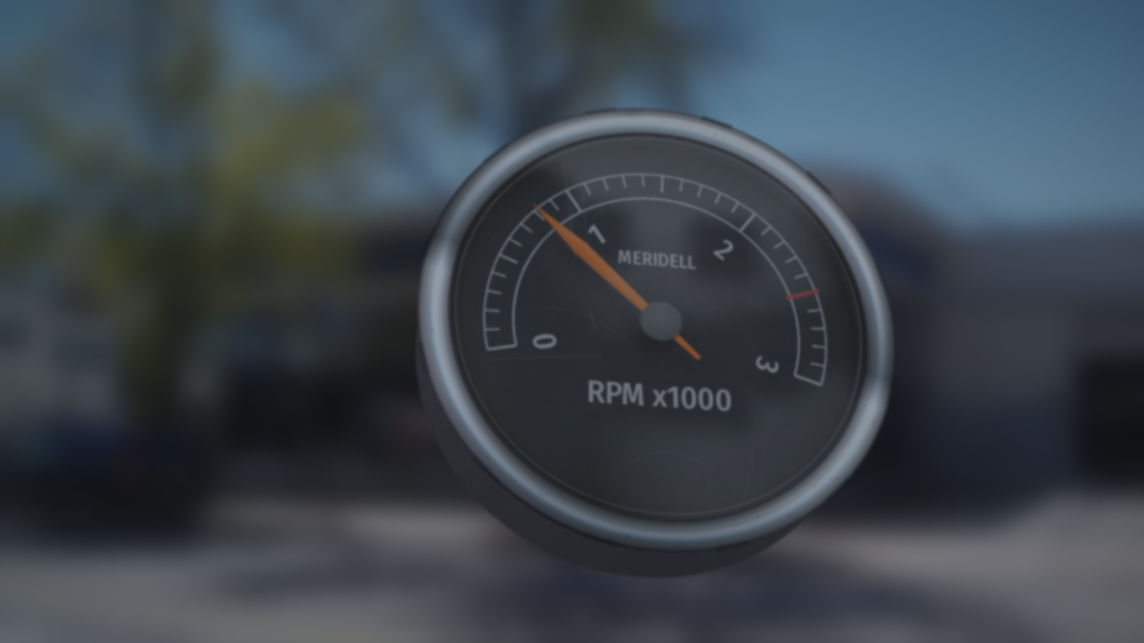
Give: 800,rpm
